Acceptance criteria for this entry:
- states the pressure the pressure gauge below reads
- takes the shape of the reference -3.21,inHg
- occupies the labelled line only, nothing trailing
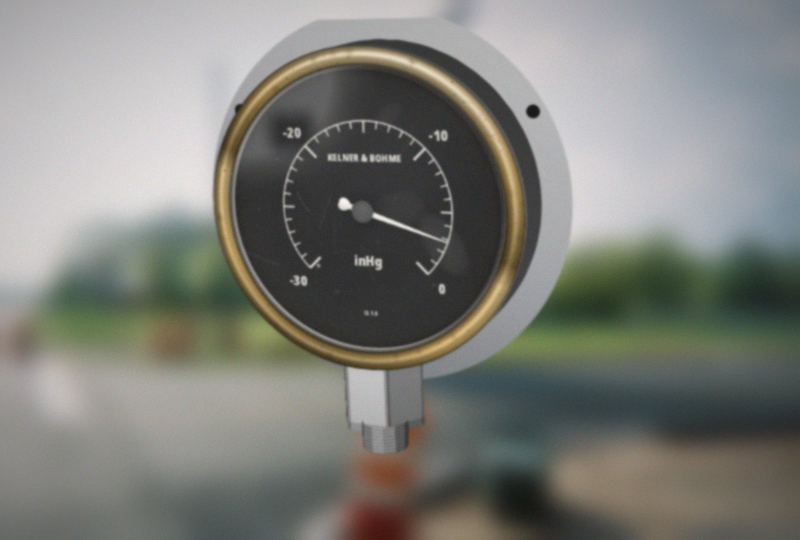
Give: -3,inHg
